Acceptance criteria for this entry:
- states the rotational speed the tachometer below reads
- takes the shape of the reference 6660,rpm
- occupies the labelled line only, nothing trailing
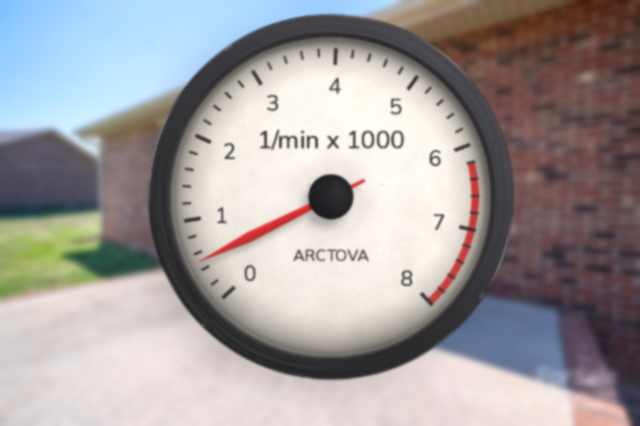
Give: 500,rpm
